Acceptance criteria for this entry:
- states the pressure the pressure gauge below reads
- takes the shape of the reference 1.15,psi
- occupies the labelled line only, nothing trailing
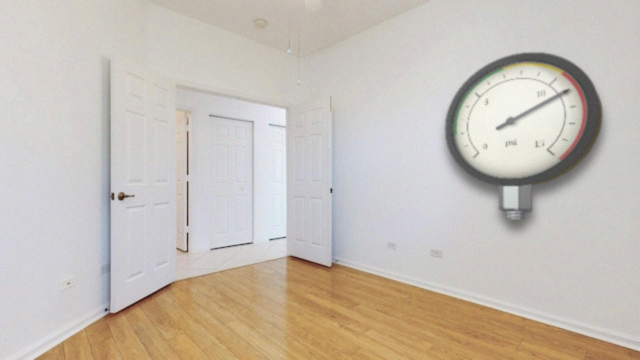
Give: 11,psi
